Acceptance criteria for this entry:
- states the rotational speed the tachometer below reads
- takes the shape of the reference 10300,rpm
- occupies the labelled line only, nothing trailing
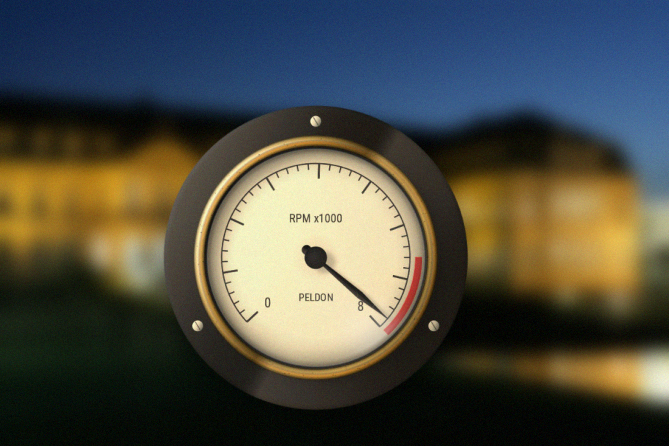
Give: 7800,rpm
